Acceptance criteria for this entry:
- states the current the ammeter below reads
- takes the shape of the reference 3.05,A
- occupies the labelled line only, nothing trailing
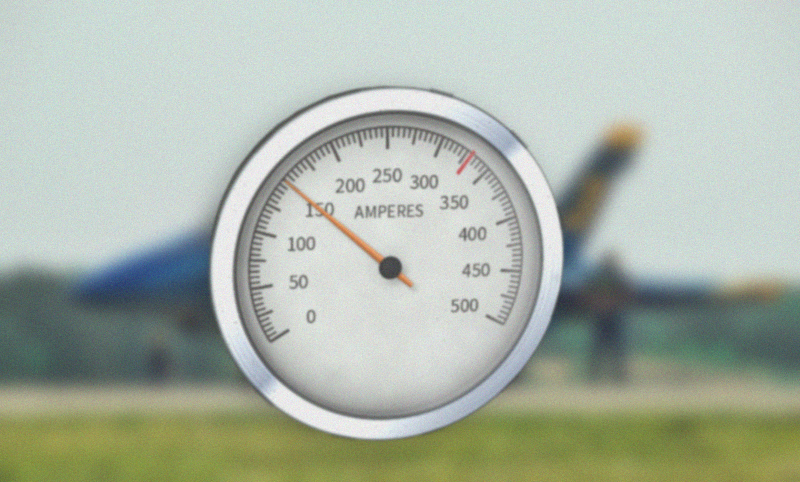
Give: 150,A
